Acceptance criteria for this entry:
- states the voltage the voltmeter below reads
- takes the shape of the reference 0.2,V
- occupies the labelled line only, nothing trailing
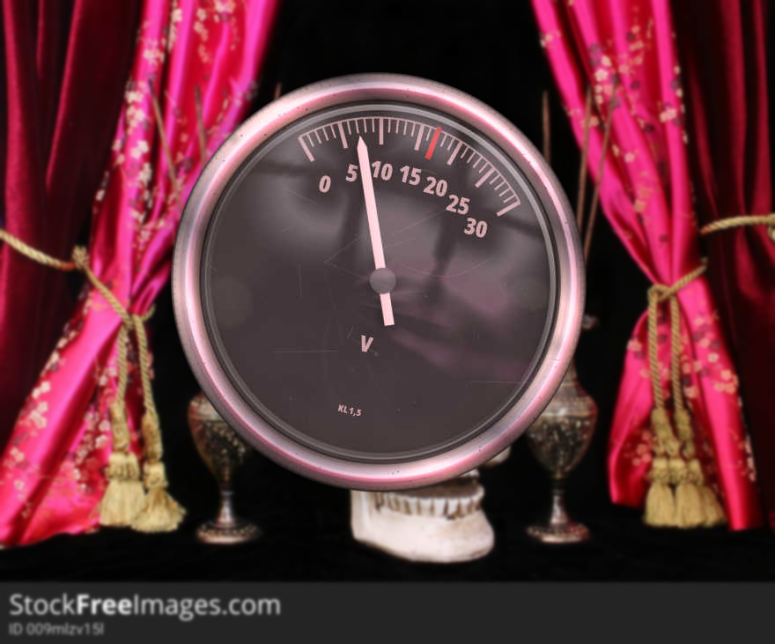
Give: 7,V
